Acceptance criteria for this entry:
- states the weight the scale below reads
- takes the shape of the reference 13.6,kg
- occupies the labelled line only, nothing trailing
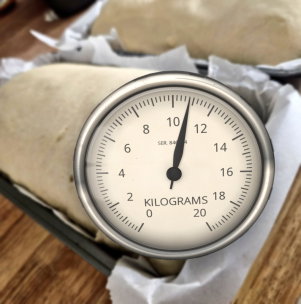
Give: 10.8,kg
